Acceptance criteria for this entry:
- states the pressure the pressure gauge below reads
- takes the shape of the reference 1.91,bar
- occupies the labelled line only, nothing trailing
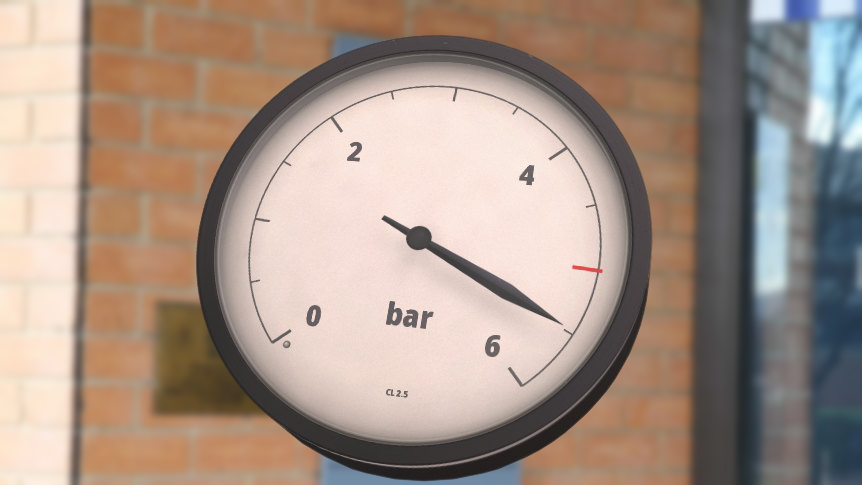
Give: 5.5,bar
